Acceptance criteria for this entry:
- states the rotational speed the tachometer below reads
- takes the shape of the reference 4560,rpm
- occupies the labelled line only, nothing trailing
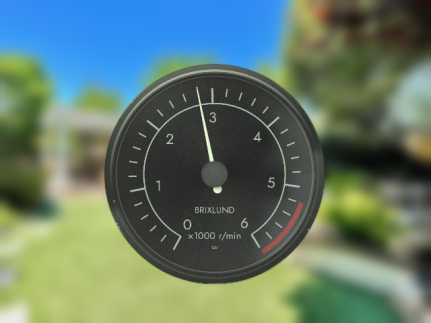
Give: 2800,rpm
